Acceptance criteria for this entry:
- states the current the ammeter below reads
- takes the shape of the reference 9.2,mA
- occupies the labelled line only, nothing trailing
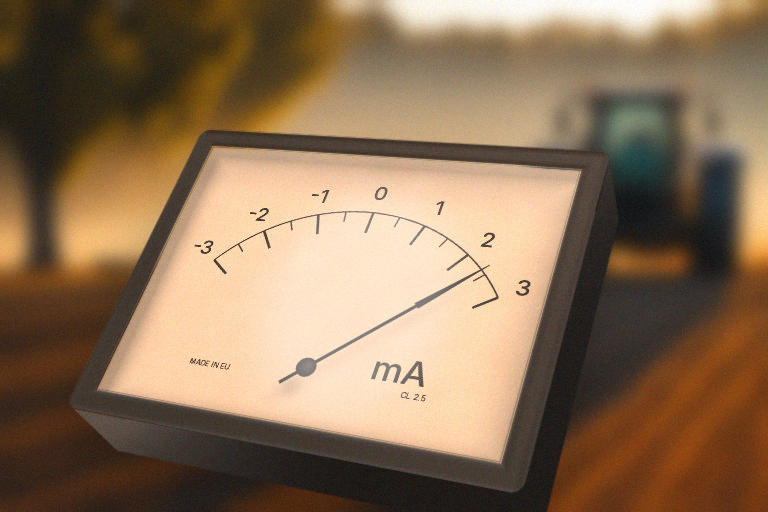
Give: 2.5,mA
